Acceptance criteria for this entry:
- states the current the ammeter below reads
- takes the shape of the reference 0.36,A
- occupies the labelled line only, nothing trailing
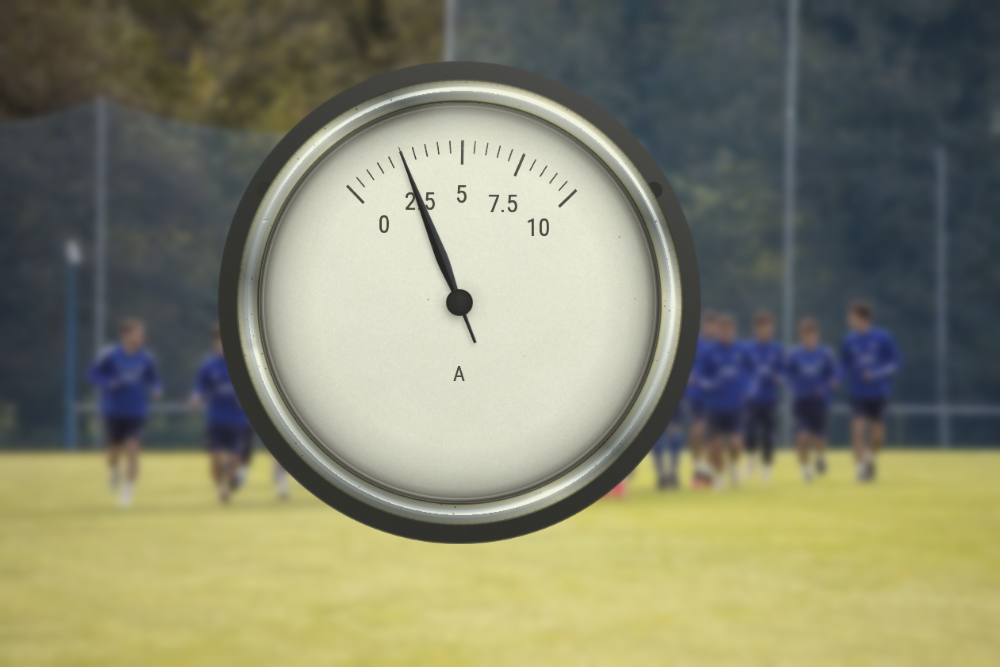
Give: 2.5,A
